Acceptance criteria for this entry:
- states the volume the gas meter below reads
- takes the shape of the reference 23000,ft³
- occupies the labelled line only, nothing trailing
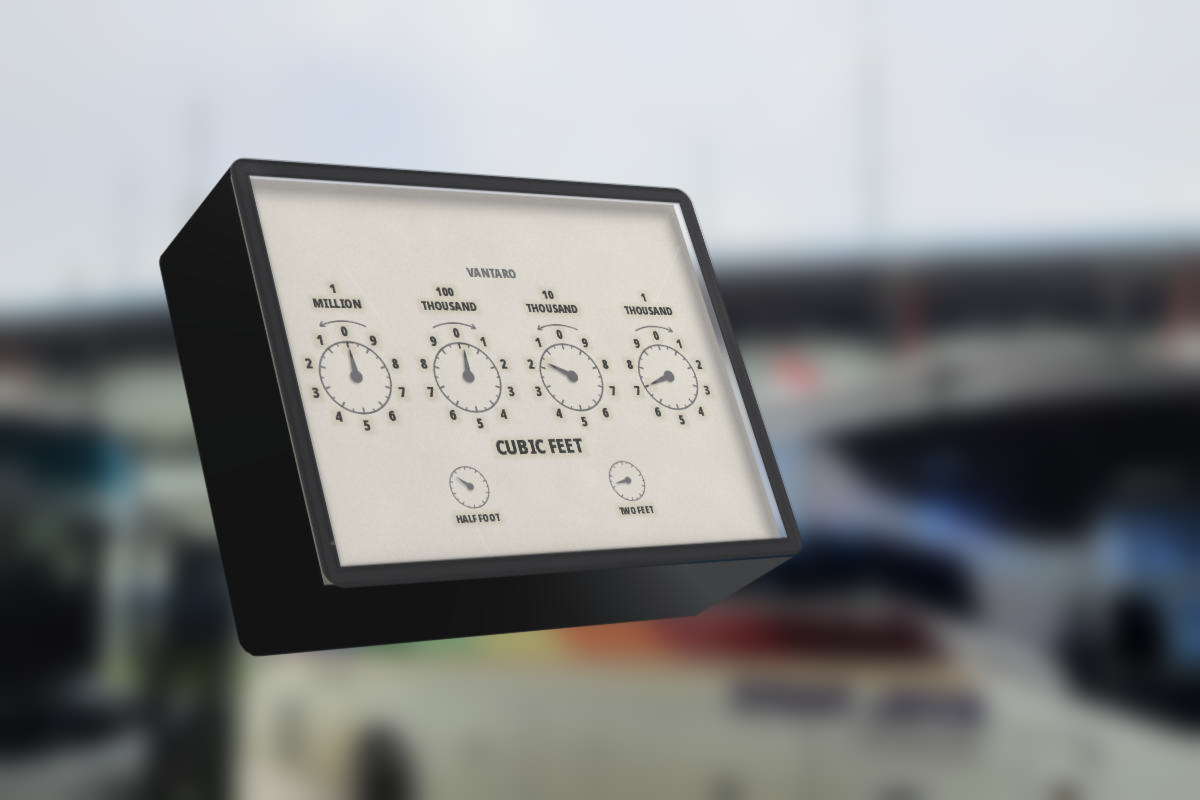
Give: 1700,ft³
